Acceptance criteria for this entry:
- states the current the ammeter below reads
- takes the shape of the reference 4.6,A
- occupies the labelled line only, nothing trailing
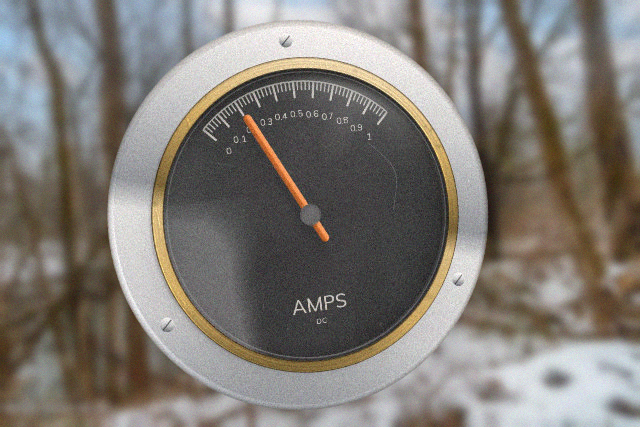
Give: 0.2,A
